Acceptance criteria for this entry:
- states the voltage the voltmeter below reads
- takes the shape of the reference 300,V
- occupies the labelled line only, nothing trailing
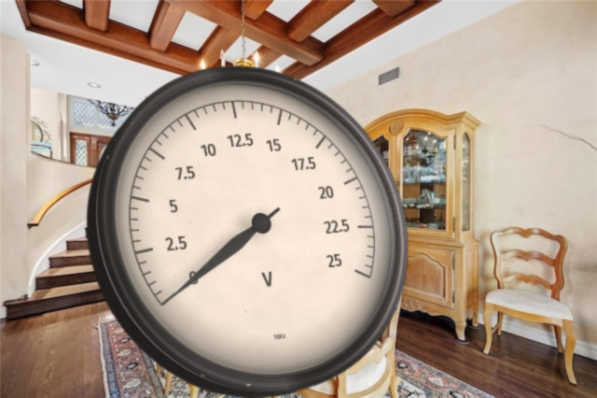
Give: 0,V
